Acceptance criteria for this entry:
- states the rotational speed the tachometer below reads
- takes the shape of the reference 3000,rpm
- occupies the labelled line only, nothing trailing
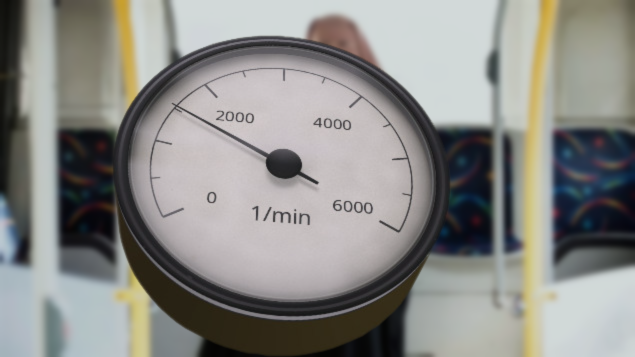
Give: 1500,rpm
